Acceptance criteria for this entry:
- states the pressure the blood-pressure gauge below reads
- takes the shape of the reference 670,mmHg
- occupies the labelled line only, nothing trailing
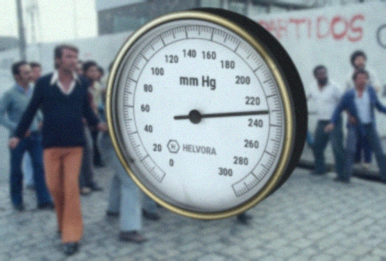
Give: 230,mmHg
